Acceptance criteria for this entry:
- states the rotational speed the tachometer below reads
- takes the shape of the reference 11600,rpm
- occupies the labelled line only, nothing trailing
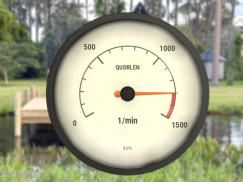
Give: 1300,rpm
